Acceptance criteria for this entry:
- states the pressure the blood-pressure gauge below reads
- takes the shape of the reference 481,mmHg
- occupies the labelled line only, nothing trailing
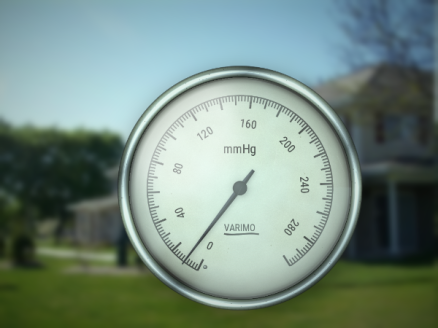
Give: 10,mmHg
